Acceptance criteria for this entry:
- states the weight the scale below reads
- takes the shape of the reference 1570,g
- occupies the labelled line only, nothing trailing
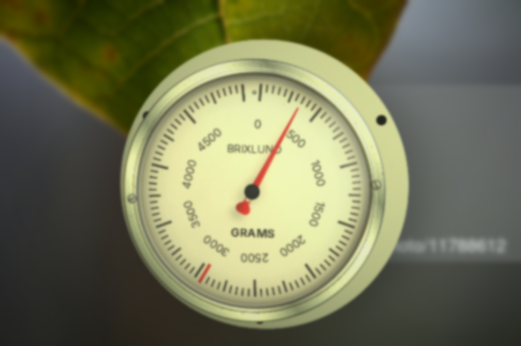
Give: 350,g
